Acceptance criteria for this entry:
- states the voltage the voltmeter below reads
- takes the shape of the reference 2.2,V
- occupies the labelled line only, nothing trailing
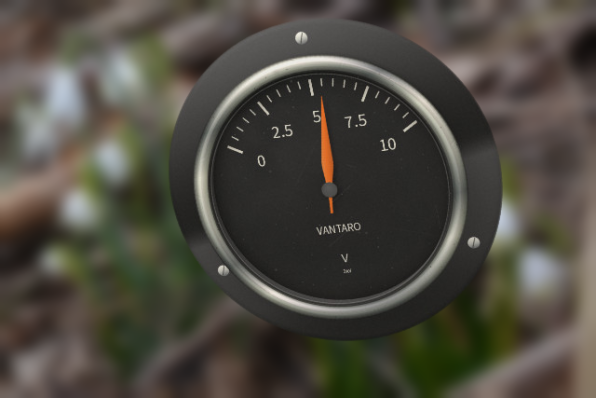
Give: 5.5,V
